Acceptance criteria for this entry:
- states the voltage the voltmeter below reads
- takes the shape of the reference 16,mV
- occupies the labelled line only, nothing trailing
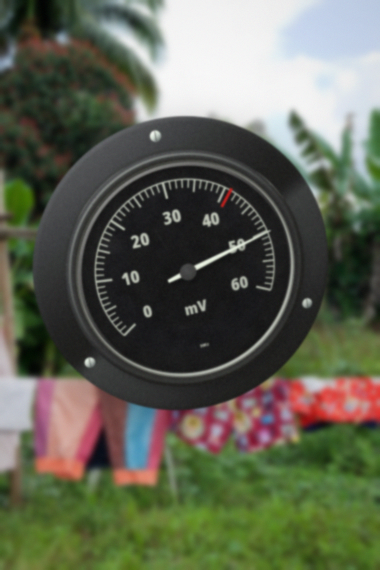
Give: 50,mV
